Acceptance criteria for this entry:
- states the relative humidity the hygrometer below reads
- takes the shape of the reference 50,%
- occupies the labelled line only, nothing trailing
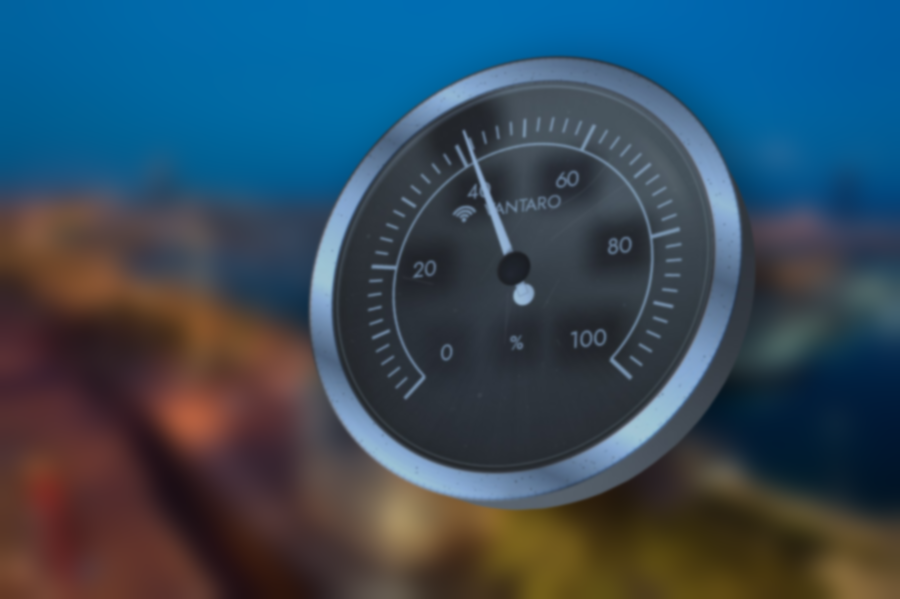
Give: 42,%
